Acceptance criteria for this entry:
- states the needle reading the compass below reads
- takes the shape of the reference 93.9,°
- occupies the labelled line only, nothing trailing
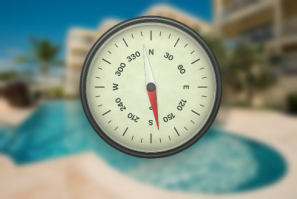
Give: 170,°
